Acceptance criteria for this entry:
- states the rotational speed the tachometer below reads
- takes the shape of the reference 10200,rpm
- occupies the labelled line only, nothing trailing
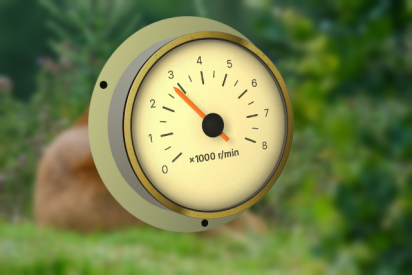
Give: 2750,rpm
